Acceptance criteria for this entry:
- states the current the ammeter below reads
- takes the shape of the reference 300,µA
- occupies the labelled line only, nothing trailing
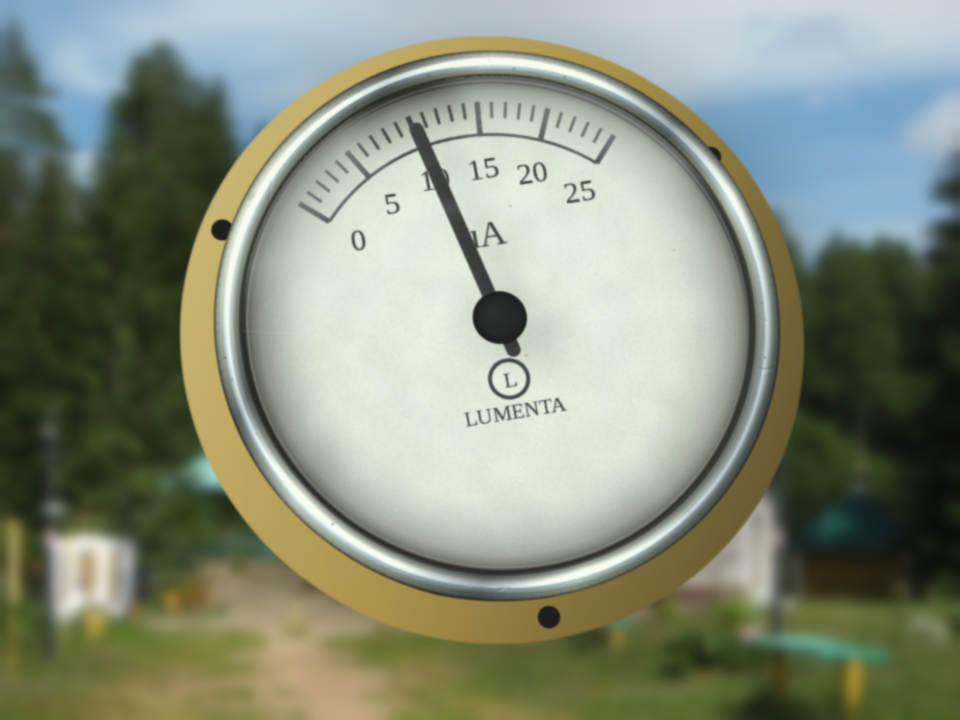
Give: 10,µA
